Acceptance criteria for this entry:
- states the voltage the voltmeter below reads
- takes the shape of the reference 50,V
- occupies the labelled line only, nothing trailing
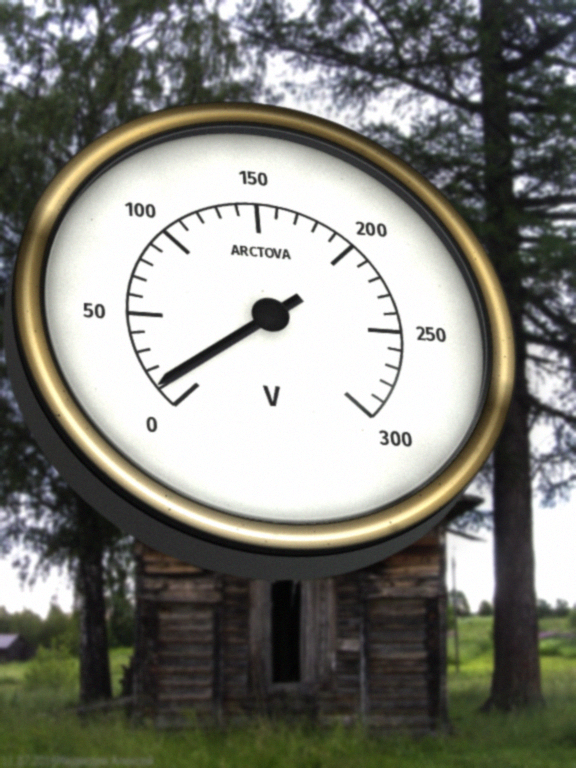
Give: 10,V
